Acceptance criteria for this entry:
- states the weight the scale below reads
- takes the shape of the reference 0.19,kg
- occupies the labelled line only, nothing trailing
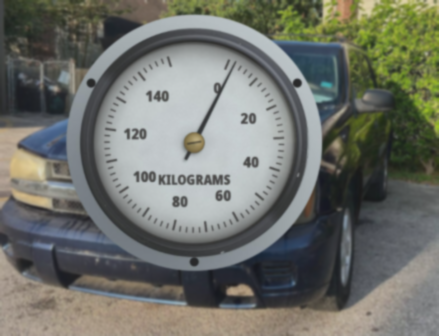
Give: 2,kg
